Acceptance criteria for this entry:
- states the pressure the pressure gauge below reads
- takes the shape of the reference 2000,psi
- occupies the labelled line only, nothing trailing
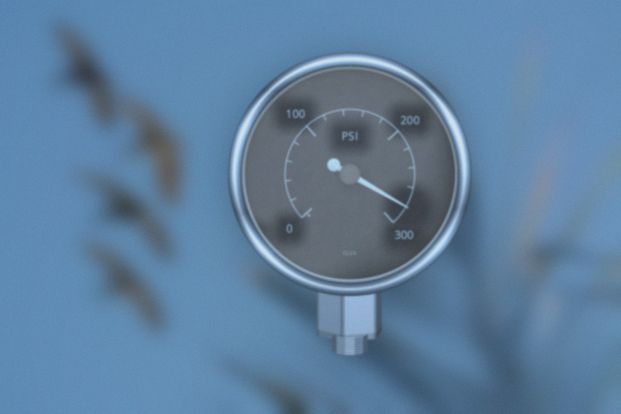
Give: 280,psi
